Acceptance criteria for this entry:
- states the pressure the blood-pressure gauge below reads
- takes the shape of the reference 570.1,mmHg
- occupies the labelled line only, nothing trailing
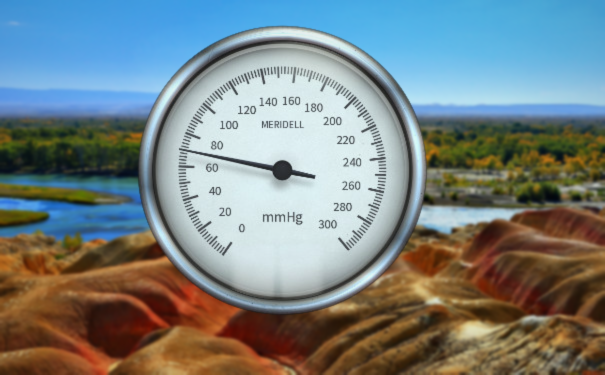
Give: 70,mmHg
